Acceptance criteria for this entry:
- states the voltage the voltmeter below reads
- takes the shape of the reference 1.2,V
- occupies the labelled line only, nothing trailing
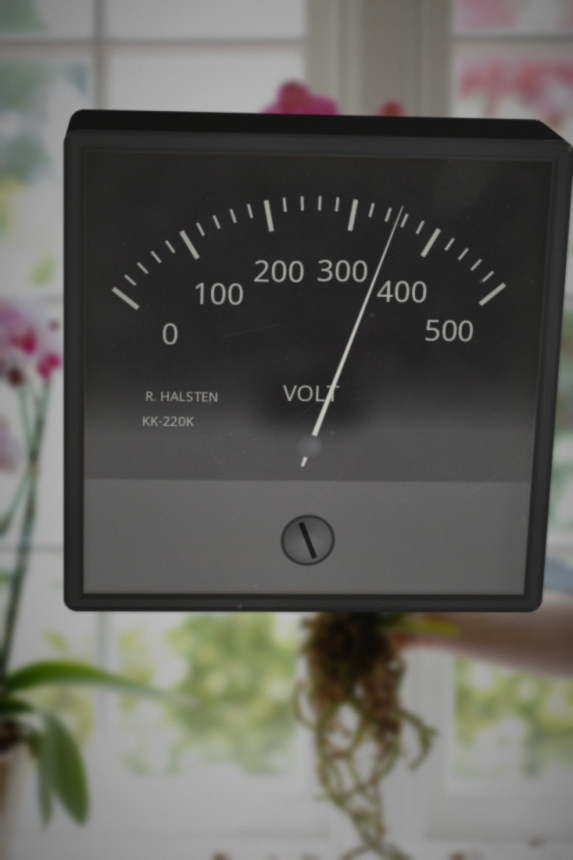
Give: 350,V
